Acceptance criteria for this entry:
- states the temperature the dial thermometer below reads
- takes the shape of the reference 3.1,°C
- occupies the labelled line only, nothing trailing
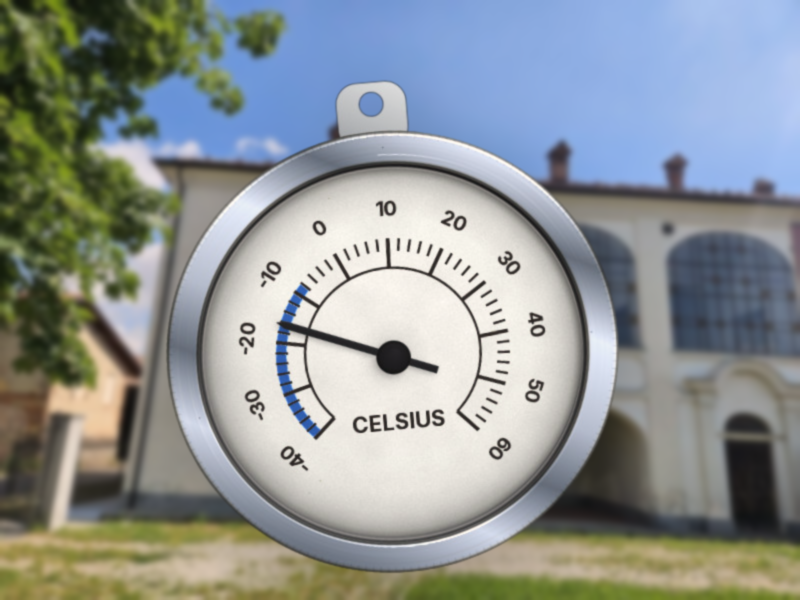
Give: -16,°C
